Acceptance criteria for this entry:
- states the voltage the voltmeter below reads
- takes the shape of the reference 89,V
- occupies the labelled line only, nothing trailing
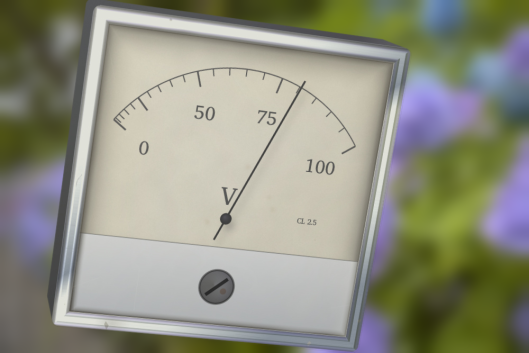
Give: 80,V
